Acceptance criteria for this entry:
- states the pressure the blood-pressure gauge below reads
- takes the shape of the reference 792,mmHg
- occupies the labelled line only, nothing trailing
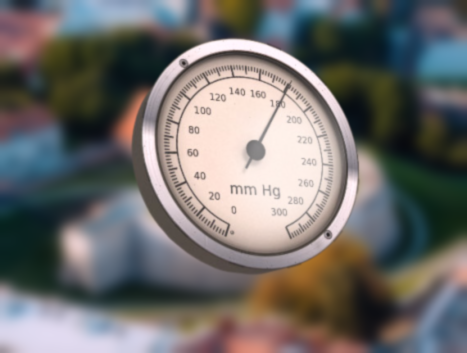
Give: 180,mmHg
